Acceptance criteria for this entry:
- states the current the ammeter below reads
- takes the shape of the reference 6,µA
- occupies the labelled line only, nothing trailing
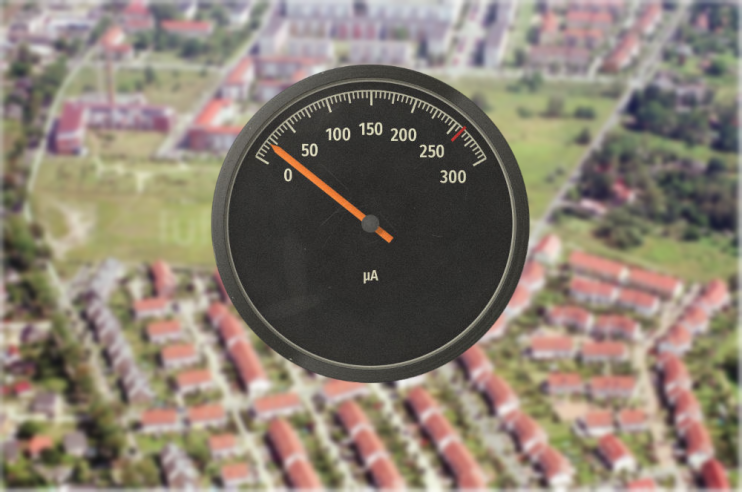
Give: 20,µA
